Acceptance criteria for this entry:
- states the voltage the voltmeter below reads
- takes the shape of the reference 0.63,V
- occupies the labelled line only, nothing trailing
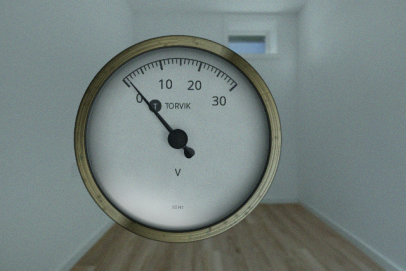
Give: 1,V
